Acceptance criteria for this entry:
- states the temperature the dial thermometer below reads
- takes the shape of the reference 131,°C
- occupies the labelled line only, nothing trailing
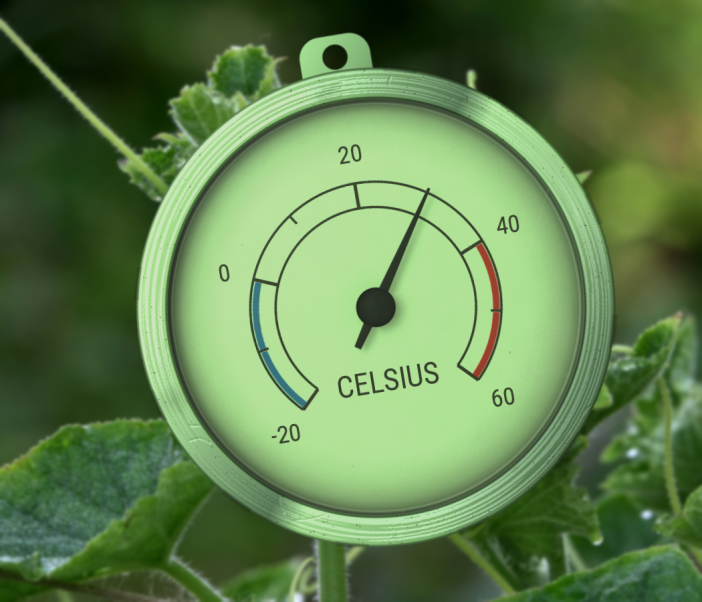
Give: 30,°C
